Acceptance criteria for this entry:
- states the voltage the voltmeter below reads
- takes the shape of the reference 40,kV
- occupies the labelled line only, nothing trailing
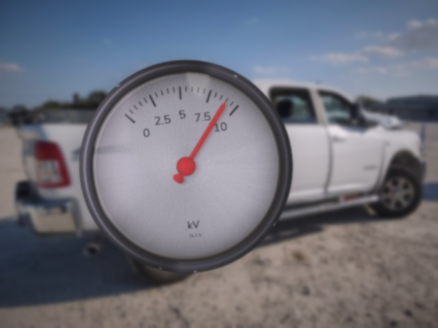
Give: 9,kV
